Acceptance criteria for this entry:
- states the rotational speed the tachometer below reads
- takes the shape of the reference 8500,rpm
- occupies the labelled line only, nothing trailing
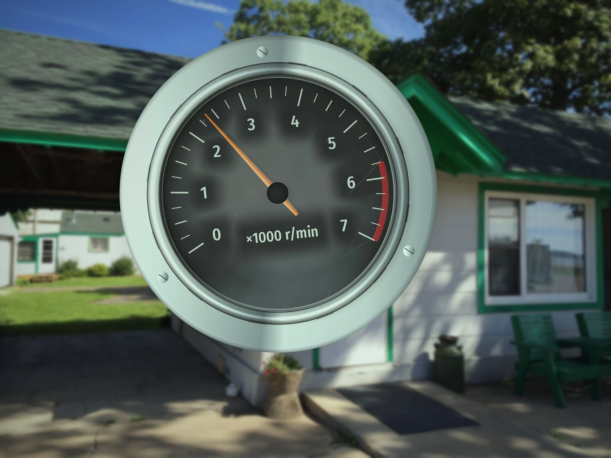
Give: 2375,rpm
